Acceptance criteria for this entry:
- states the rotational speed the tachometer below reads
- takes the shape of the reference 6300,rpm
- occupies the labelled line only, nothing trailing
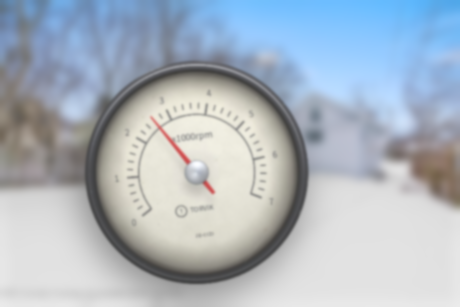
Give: 2600,rpm
